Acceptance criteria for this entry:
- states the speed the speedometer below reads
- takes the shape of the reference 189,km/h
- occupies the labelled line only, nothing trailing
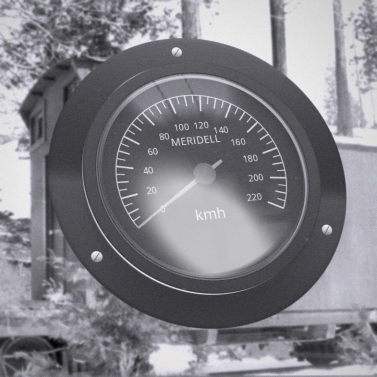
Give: 0,km/h
